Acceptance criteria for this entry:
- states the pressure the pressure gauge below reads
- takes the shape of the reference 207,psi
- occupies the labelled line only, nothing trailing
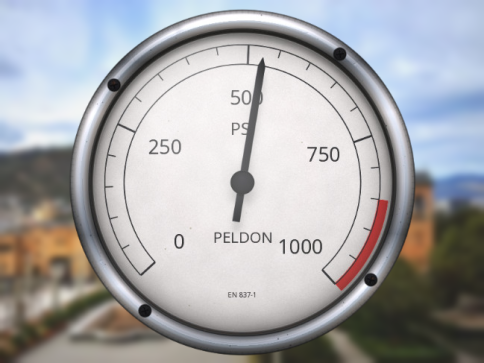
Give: 525,psi
